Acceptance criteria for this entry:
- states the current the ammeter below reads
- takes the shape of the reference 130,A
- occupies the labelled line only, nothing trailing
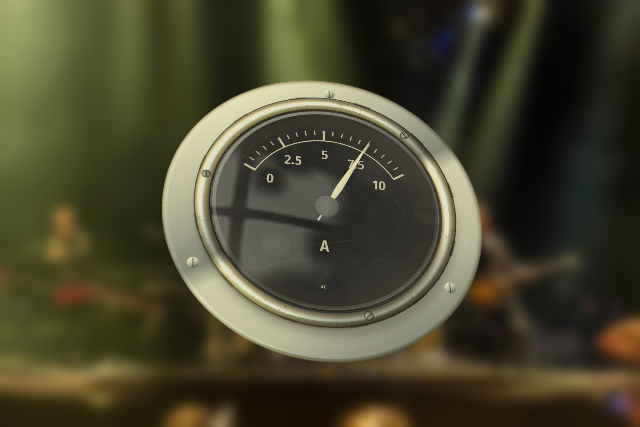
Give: 7.5,A
